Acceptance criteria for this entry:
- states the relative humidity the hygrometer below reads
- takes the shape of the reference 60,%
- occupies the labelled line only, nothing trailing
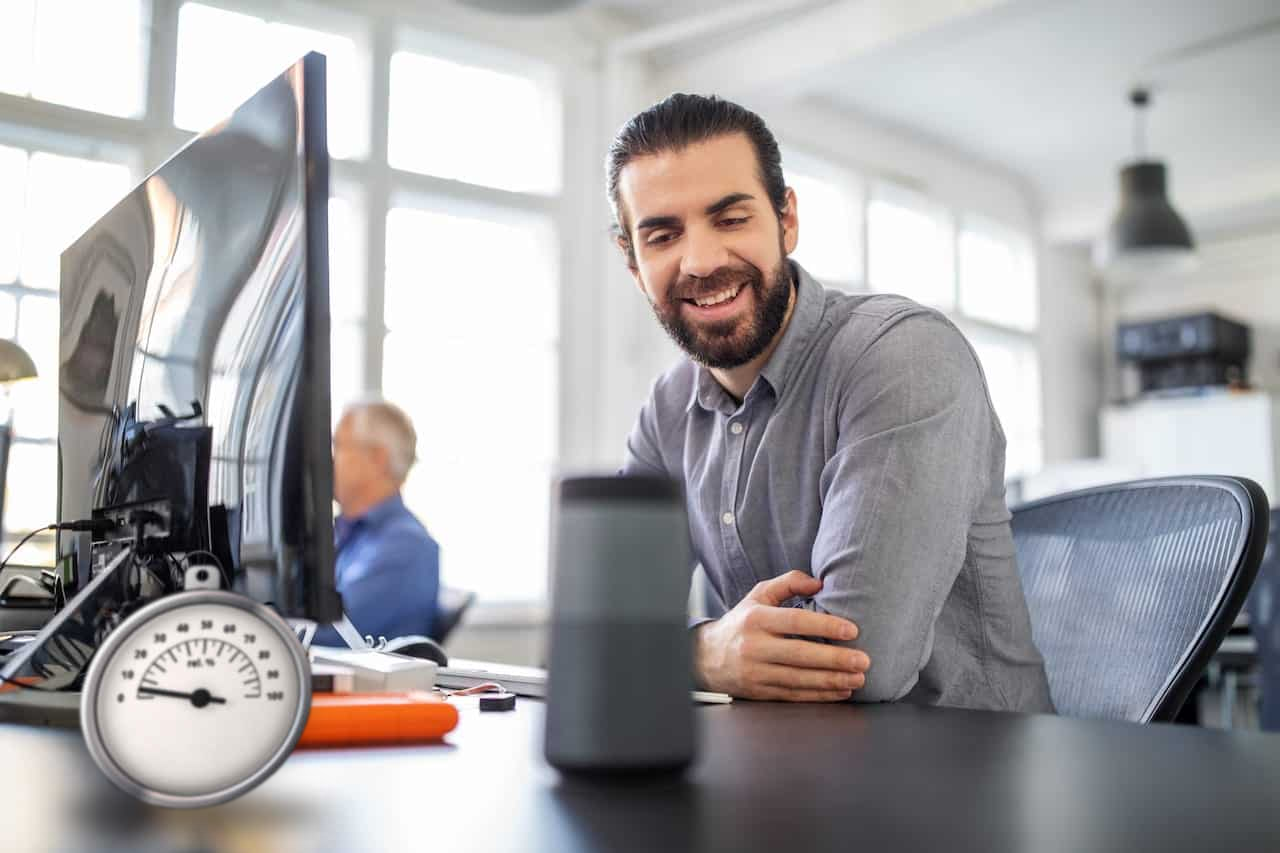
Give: 5,%
